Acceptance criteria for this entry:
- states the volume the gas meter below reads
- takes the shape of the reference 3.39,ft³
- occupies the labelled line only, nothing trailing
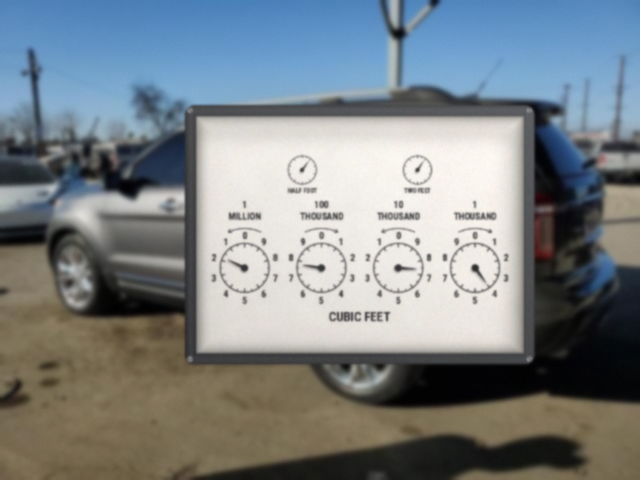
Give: 177400,ft³
